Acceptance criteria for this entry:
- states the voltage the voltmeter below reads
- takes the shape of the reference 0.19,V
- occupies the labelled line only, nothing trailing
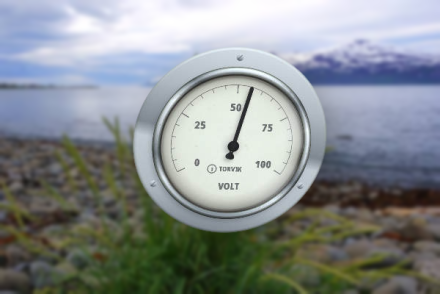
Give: 55,V
